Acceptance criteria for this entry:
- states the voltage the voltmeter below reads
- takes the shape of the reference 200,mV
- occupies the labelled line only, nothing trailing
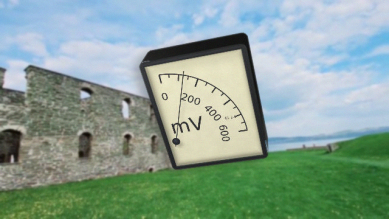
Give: 125,mV
